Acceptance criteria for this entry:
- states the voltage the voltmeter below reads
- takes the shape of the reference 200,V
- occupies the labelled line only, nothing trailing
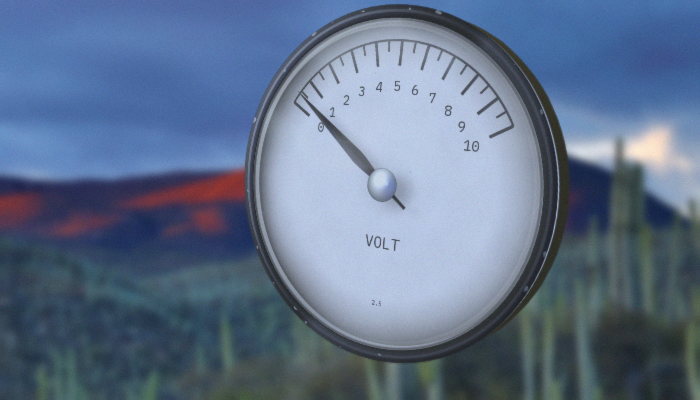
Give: 0.5,V
